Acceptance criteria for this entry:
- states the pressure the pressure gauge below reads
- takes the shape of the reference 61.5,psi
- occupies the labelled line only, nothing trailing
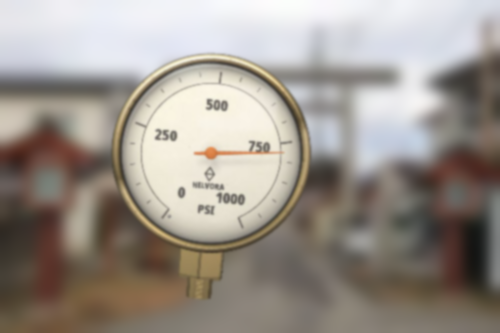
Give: 775,psi
